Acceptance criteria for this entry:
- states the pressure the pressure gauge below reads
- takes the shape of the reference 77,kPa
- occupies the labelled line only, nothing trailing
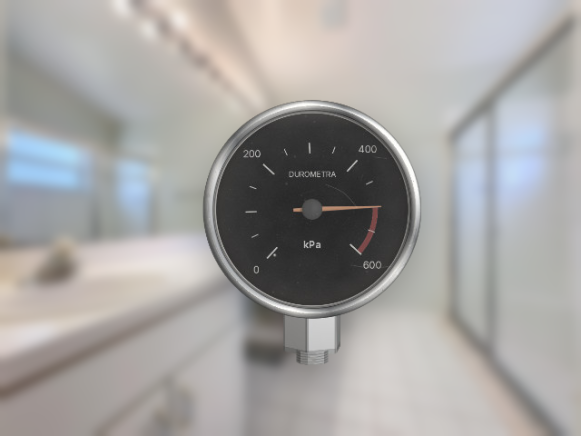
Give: 500,kPa
